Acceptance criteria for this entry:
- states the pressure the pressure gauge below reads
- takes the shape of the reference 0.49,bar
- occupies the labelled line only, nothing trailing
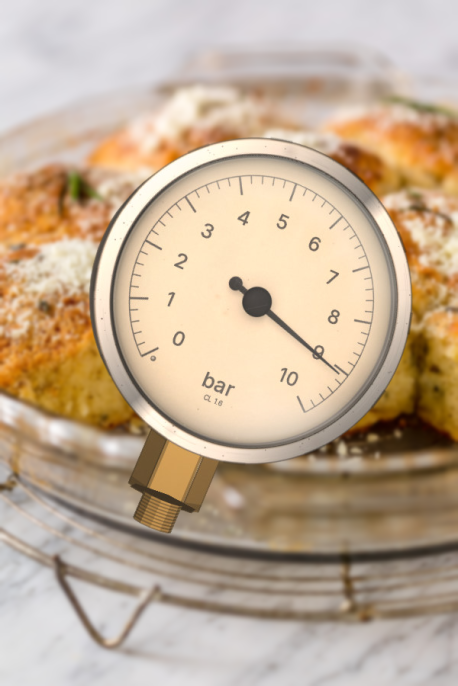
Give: 9.1,bar
